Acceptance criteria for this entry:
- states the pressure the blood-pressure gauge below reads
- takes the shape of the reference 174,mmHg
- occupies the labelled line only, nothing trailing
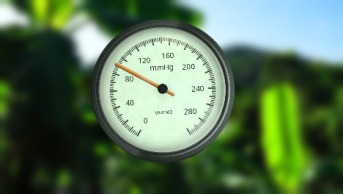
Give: 90,mmHg
